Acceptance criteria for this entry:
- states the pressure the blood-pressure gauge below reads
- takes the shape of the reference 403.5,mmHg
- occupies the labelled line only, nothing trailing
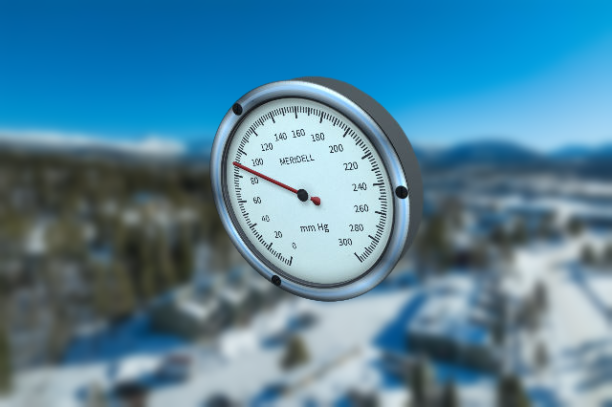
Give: 90,mmHg
